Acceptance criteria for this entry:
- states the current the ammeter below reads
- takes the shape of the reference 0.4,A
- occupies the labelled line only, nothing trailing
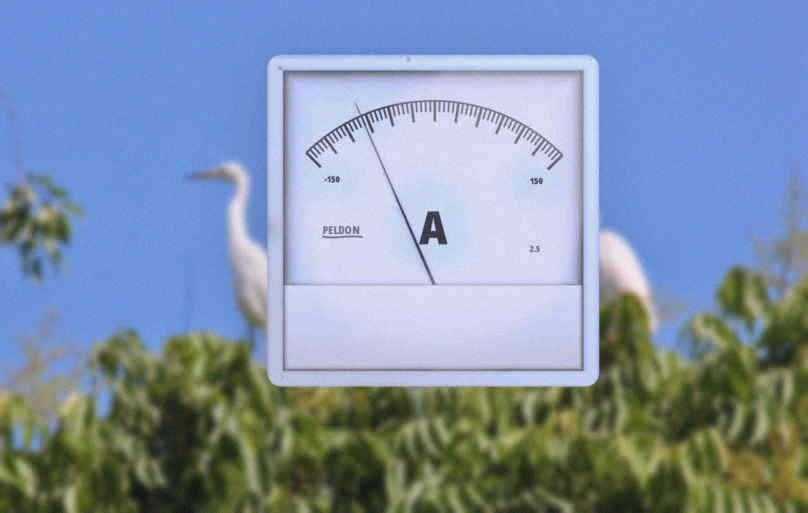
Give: -80,A
